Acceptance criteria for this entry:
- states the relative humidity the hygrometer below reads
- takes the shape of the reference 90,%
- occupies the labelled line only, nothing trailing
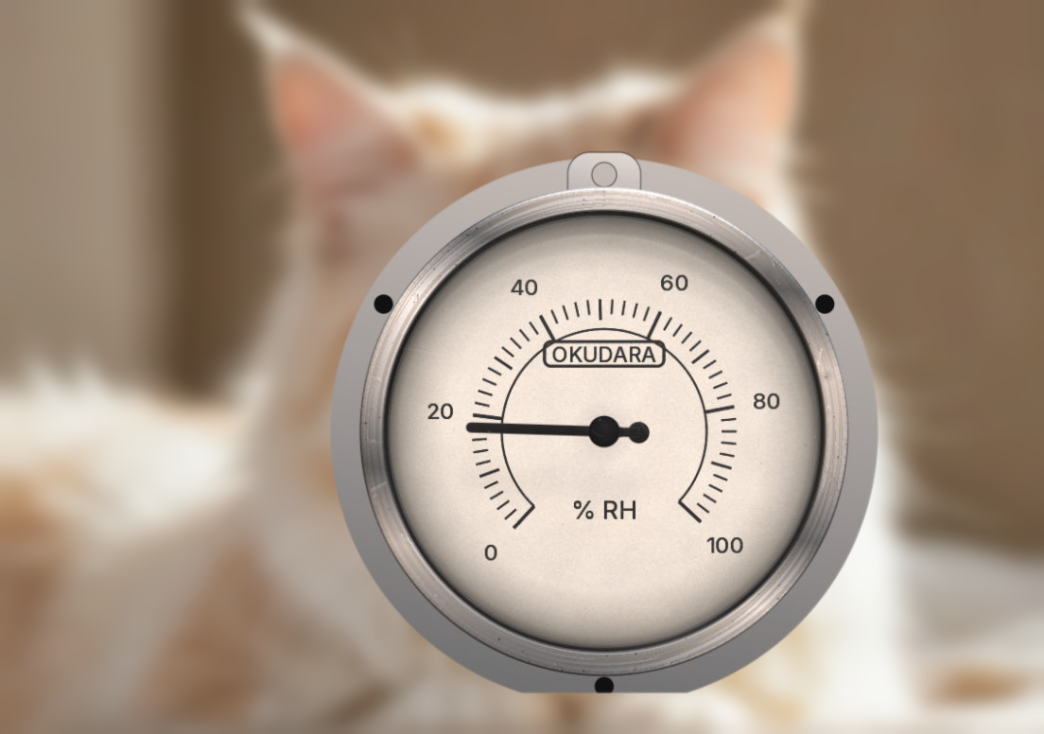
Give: 18,%
